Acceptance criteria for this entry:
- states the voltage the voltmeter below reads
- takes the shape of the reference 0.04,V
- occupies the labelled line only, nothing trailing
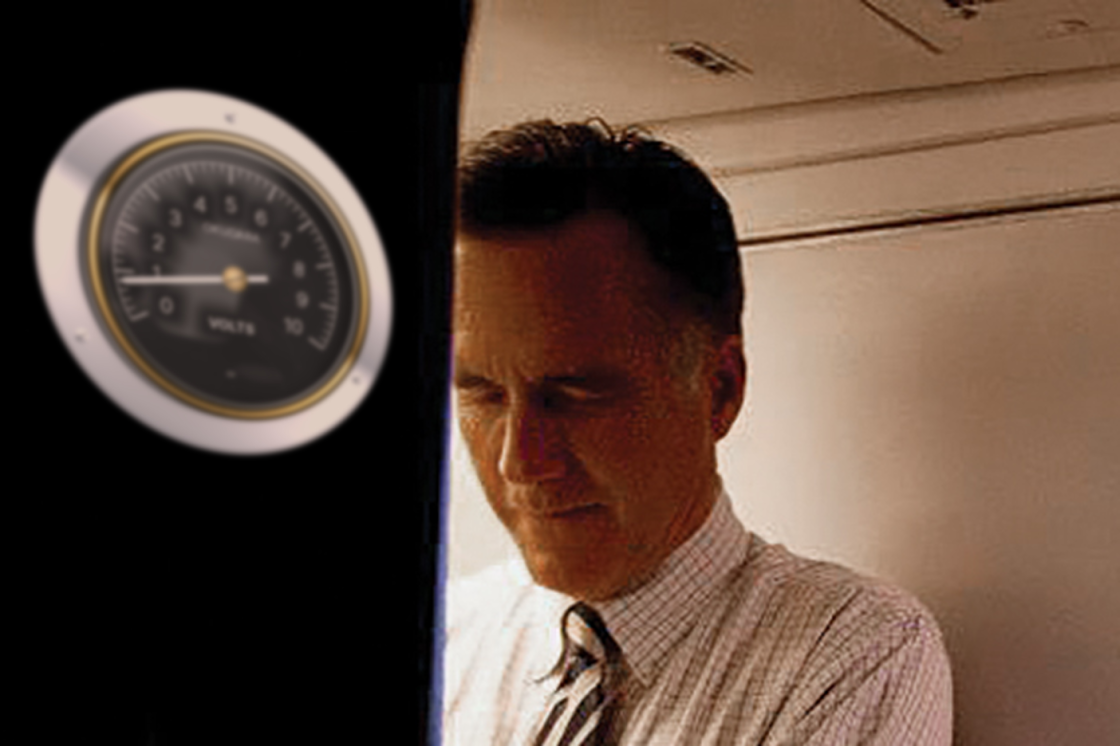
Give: 0.8,V
